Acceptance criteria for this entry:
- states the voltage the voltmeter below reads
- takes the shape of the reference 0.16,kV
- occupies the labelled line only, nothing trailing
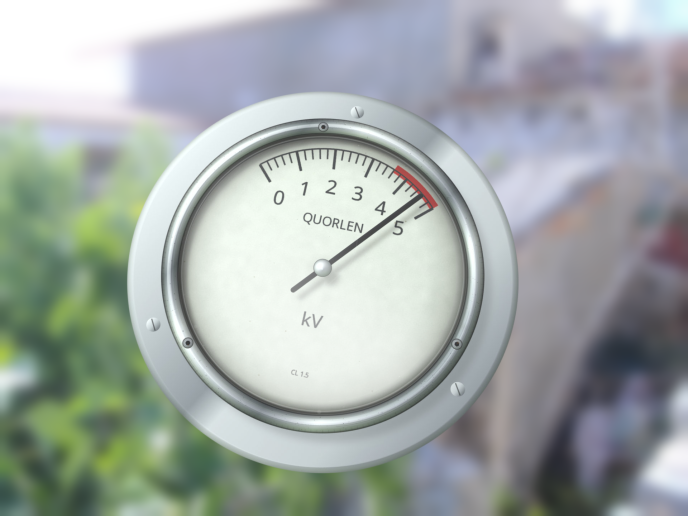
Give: 4.6,kV
